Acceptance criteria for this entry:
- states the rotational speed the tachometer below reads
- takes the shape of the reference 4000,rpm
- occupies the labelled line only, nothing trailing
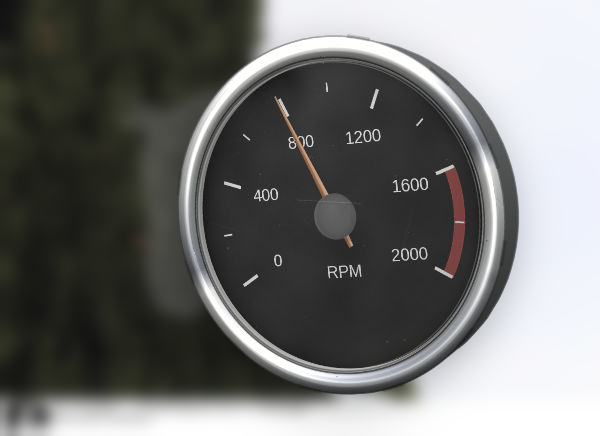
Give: 800,rpm
